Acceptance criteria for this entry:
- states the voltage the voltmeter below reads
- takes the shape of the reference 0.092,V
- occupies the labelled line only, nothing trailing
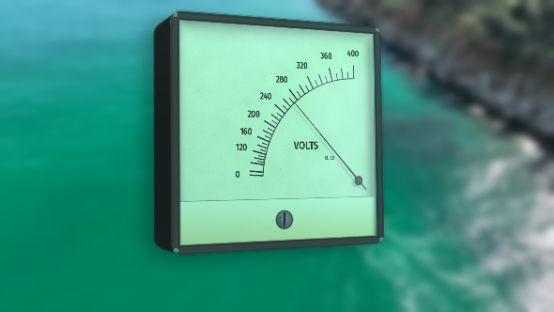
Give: 270,V
